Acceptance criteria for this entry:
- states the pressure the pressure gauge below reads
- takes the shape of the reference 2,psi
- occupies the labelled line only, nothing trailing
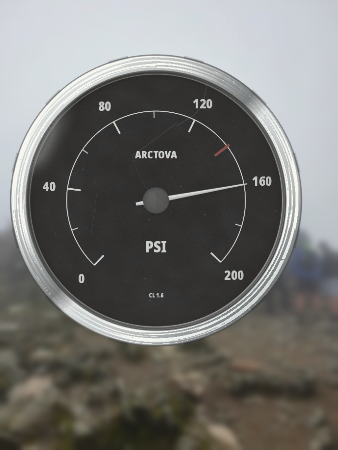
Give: 160,psi
